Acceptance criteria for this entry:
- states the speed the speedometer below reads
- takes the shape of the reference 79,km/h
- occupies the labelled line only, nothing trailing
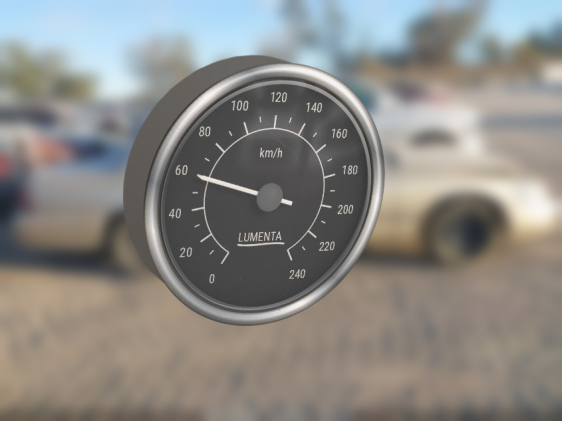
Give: 60,km/h
